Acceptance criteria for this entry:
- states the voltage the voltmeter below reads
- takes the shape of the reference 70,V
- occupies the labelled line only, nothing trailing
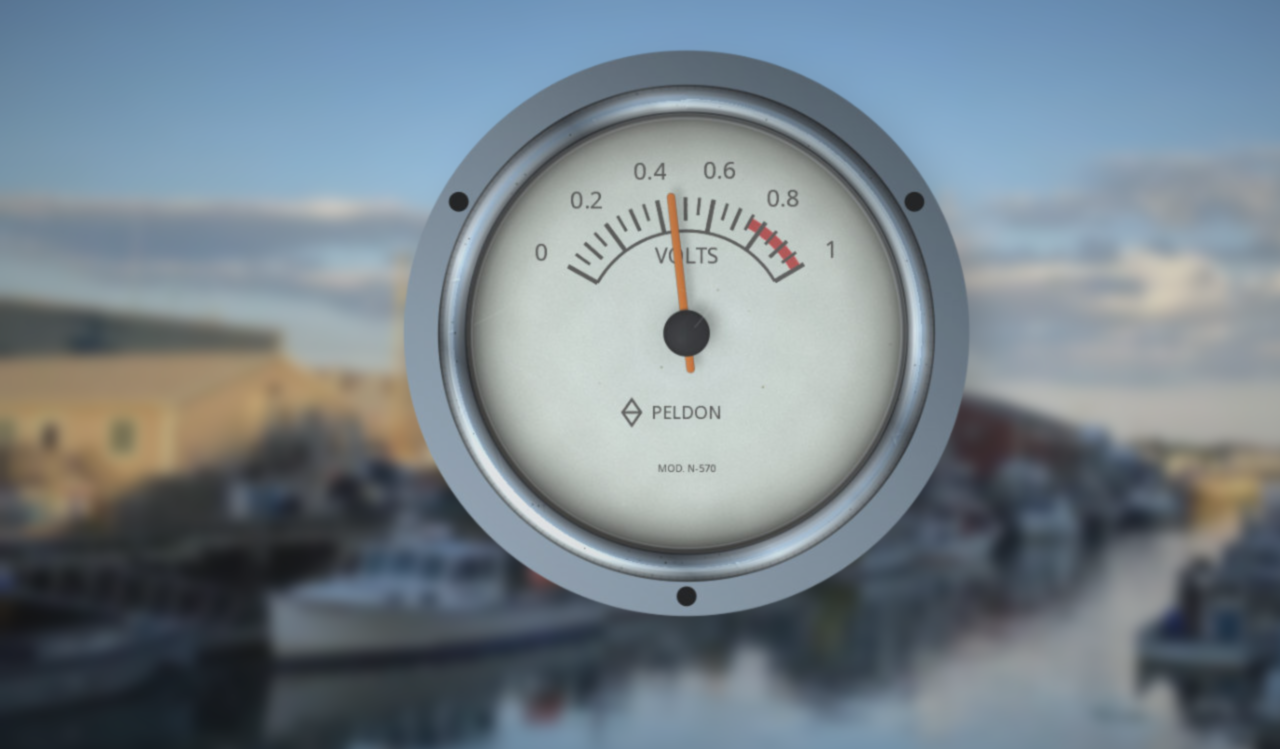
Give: 0.45,V
